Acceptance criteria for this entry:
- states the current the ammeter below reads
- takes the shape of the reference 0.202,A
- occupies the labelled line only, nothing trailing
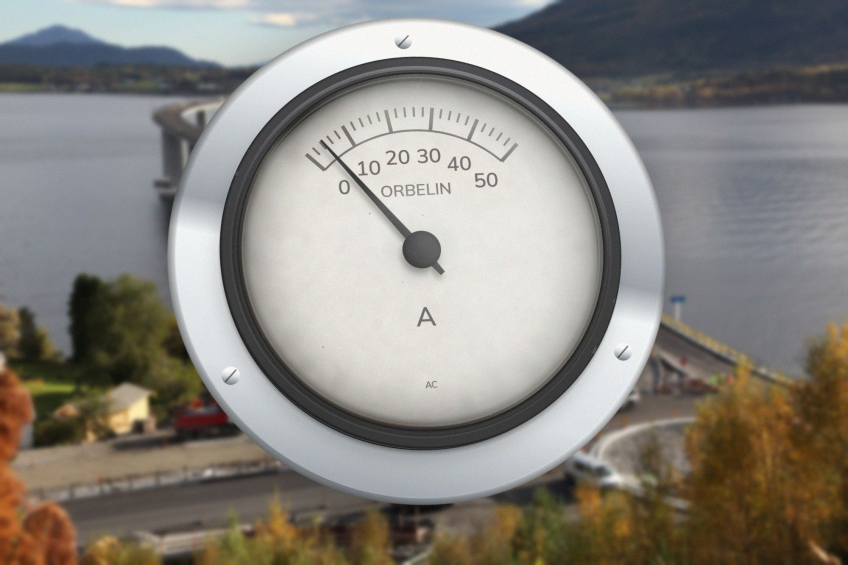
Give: 4,A
